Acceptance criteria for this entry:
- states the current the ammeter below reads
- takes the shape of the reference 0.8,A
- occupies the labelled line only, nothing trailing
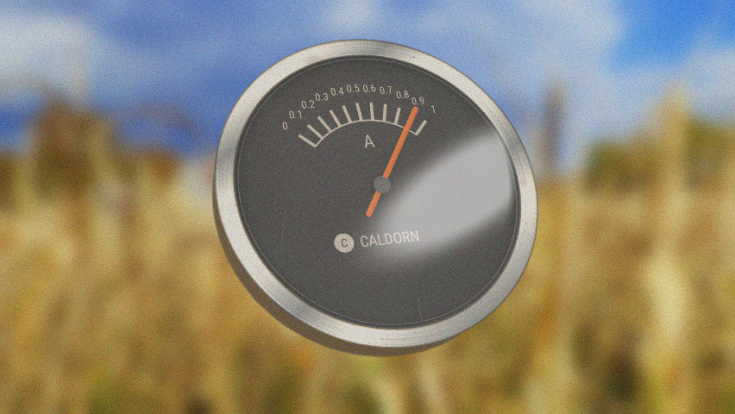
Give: 0.9,A
